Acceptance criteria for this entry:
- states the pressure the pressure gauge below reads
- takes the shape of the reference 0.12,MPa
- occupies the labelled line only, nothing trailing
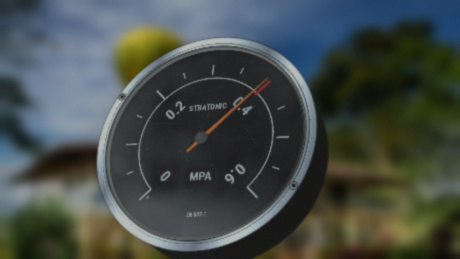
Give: 0.4,MPa
